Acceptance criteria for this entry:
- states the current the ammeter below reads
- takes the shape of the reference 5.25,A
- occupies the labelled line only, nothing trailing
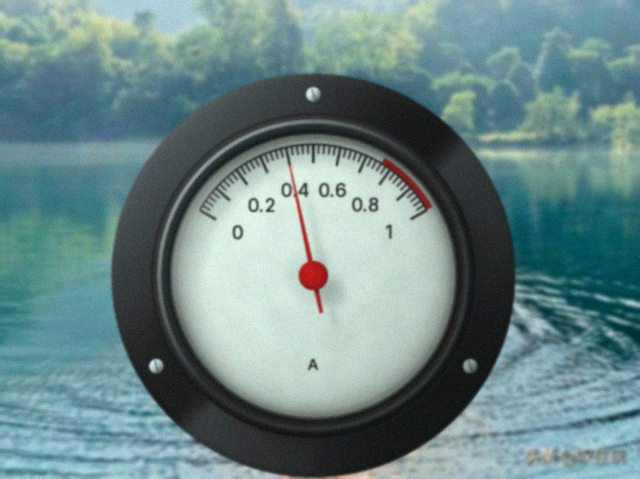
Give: 0.4,A
